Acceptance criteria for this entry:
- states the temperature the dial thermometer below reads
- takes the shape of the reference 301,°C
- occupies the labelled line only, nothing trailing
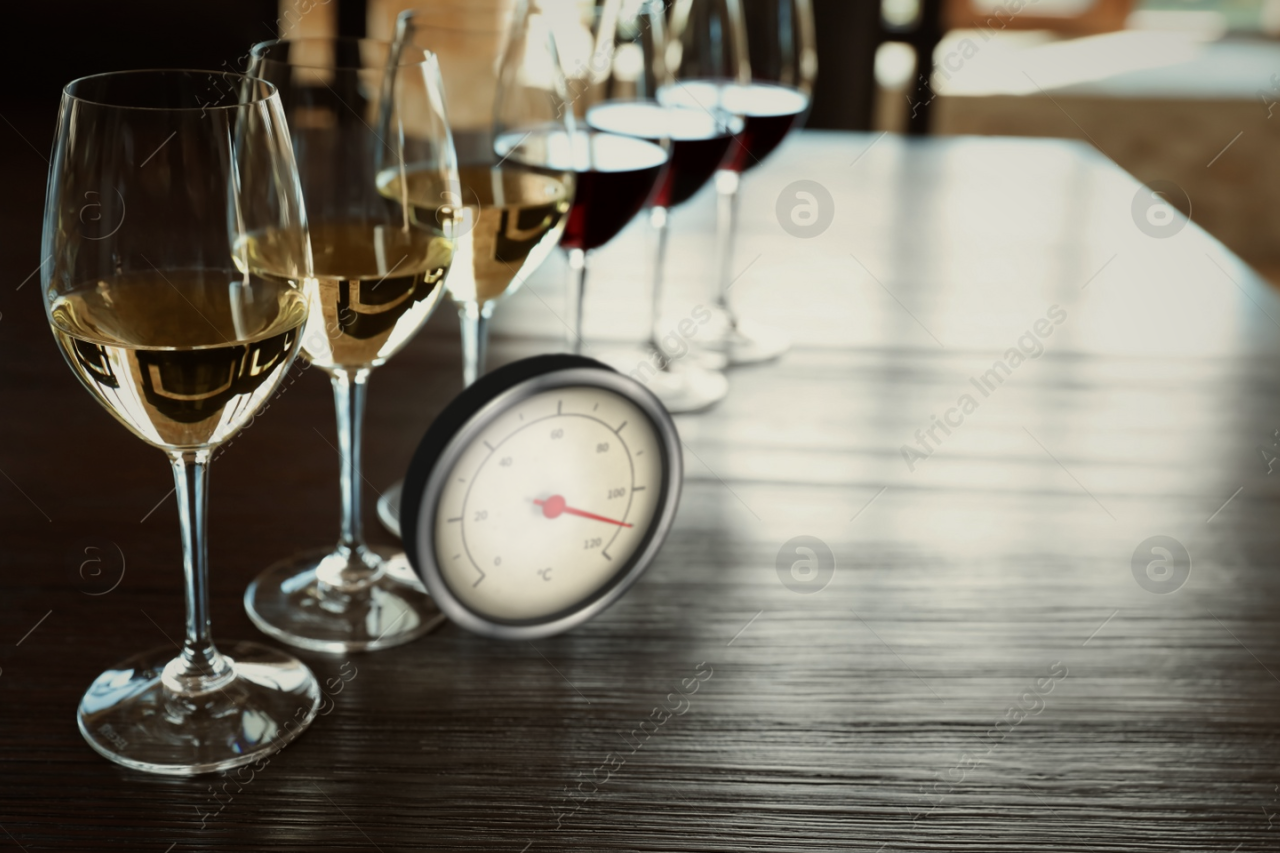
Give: 110,°C
